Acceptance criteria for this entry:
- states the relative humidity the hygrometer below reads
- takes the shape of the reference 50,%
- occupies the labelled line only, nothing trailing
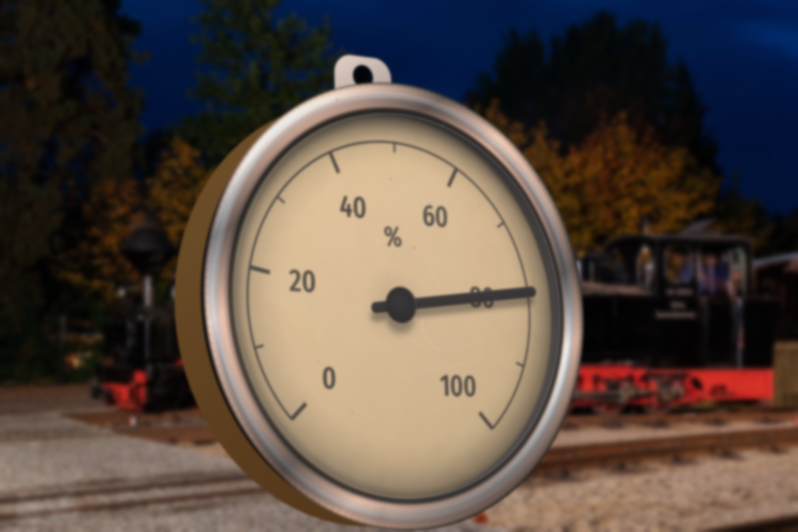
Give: 80,%
